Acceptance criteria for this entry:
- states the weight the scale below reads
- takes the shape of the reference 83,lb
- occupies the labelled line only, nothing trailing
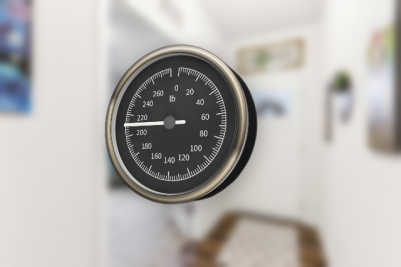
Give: 210,lb
